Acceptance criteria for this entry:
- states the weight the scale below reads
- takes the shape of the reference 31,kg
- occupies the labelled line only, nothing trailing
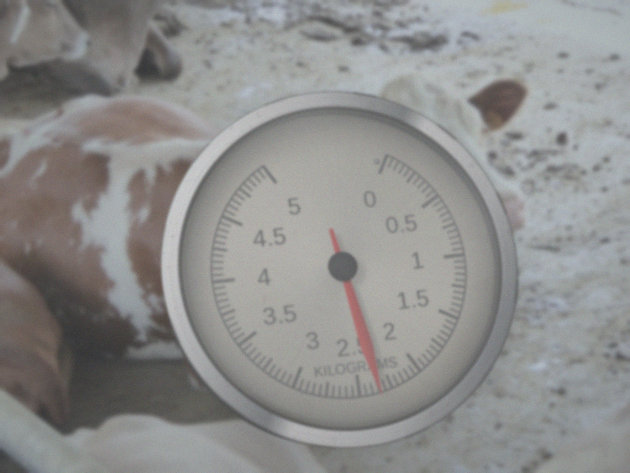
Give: 2.35,kg
